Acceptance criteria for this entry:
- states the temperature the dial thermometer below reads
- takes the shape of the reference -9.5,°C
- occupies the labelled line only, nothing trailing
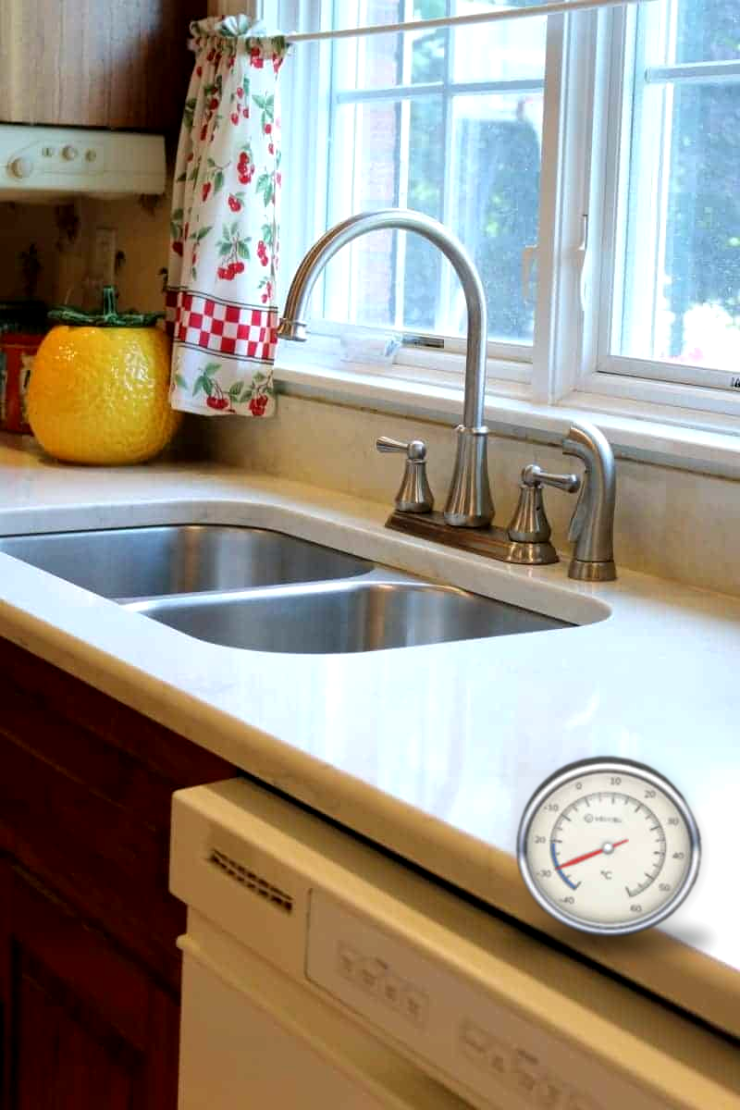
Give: -30,°C
